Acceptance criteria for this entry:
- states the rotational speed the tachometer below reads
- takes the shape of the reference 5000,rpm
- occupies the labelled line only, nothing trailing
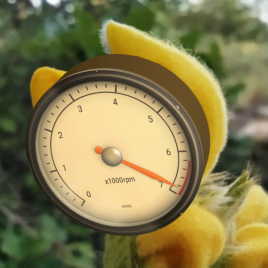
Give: 6800,rpm
